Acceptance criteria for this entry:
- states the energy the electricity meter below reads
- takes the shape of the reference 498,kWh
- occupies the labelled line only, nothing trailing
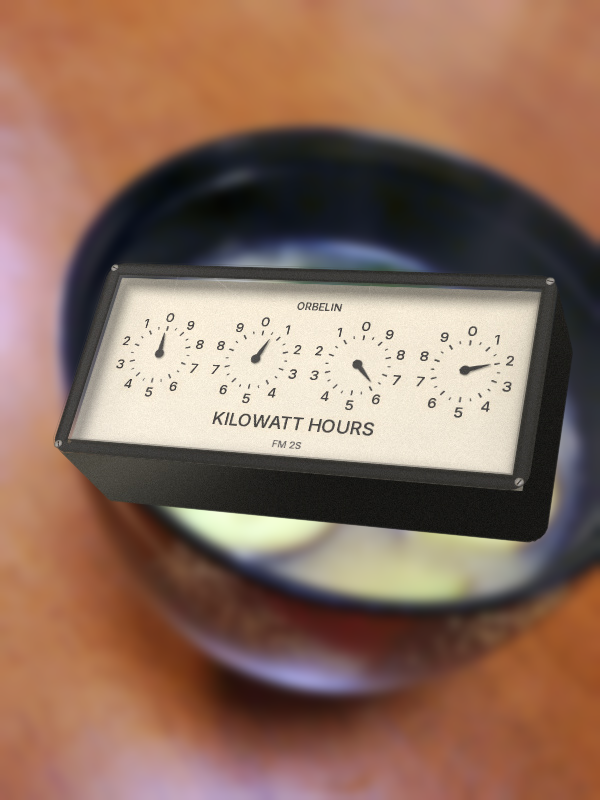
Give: 62,kWh
